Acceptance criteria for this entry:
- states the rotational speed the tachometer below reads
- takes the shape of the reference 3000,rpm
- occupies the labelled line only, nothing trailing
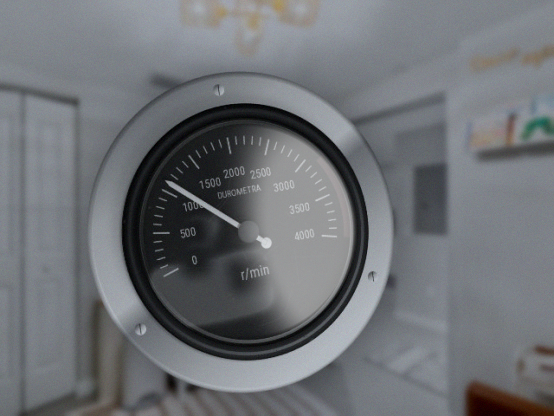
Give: 1100,rpm
